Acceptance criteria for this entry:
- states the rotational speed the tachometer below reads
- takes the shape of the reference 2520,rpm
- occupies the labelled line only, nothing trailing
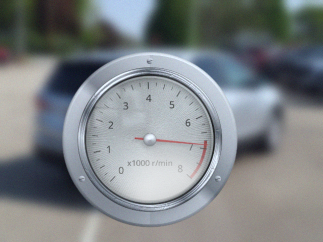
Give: 6875,rpm
